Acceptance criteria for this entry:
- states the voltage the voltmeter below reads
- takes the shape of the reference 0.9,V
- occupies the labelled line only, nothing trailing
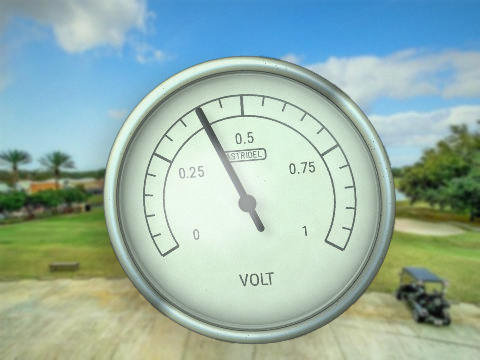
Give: 0.4,V
